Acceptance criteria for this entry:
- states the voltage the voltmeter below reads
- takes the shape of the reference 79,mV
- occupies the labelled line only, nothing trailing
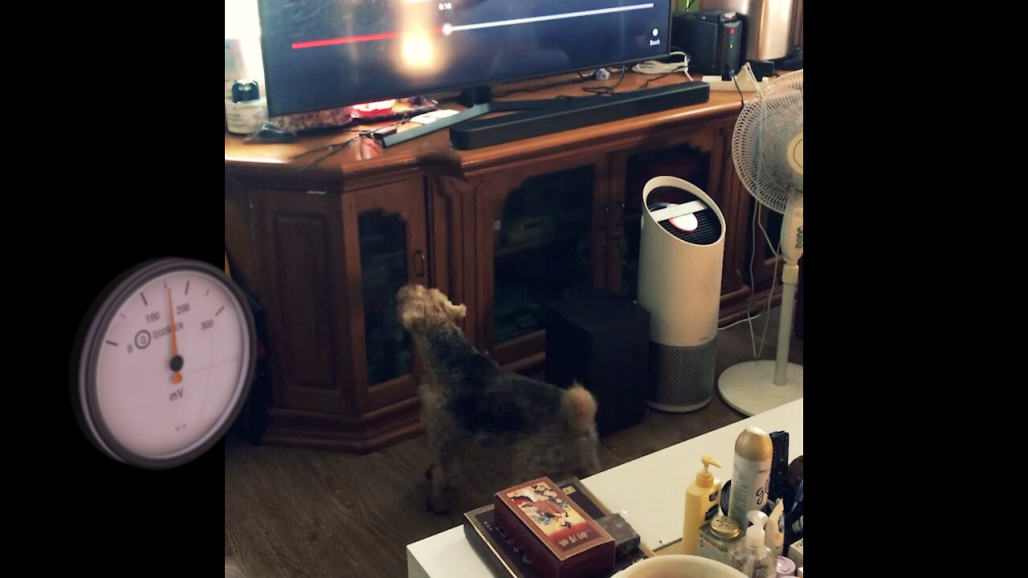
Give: 150,mV
